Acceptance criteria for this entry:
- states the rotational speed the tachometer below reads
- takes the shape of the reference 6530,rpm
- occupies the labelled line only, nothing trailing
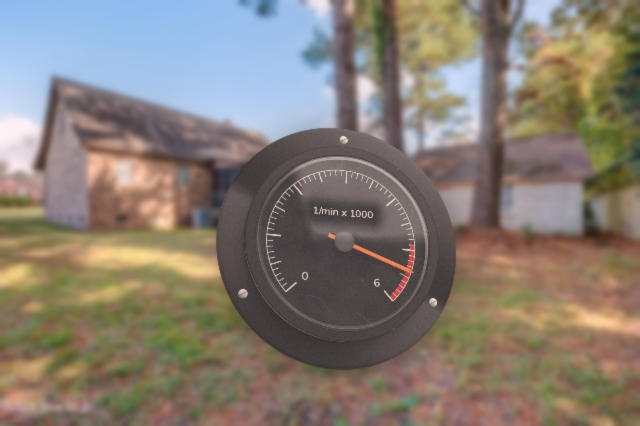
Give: 5400,rpm
